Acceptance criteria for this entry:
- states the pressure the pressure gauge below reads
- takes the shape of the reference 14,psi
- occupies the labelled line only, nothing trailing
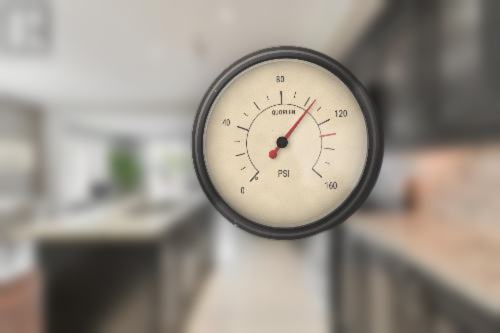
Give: 105,psi
